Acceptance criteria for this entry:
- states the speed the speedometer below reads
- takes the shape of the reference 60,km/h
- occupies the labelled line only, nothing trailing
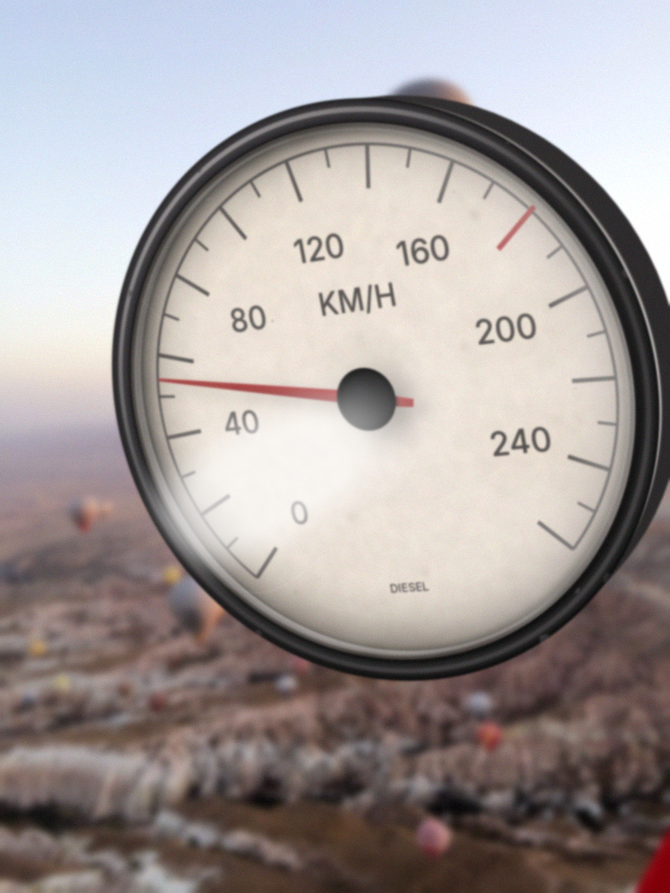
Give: 55,km/h
